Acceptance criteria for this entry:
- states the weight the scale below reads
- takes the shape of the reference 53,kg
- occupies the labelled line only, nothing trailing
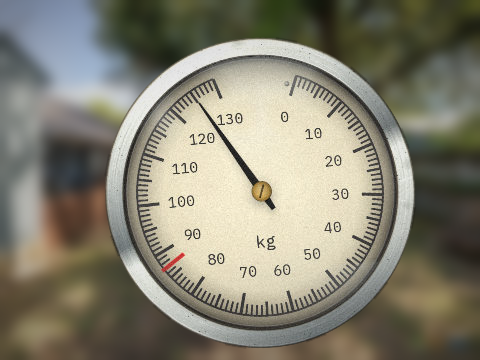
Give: 125,kg
